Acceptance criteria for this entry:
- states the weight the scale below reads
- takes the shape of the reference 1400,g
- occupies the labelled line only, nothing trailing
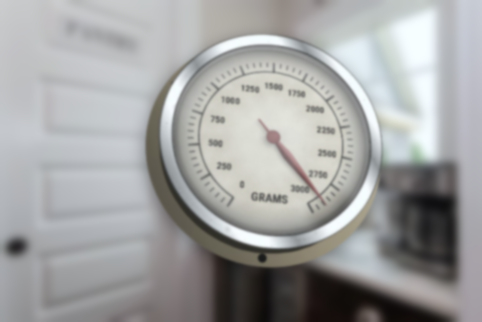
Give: 2900,g
